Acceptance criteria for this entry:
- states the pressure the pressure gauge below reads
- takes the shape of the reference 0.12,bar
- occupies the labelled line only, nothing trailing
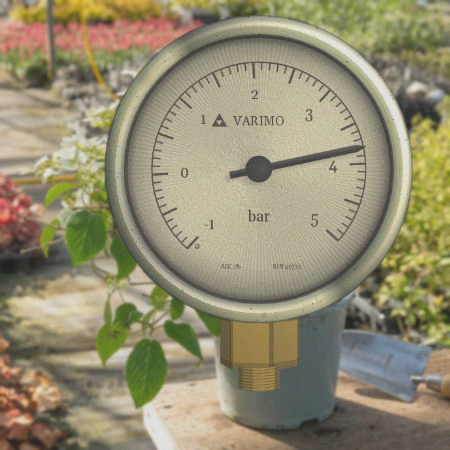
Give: 3.8,bar
